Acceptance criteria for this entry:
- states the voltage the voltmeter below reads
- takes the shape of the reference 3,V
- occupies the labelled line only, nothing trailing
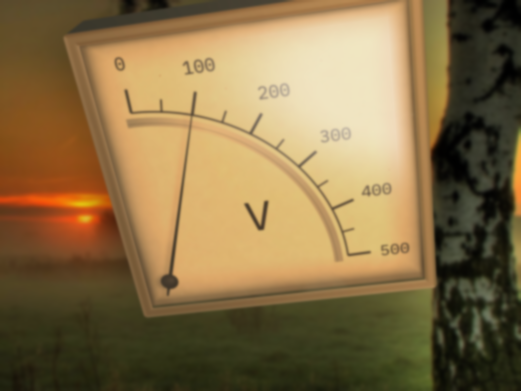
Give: 100,V
